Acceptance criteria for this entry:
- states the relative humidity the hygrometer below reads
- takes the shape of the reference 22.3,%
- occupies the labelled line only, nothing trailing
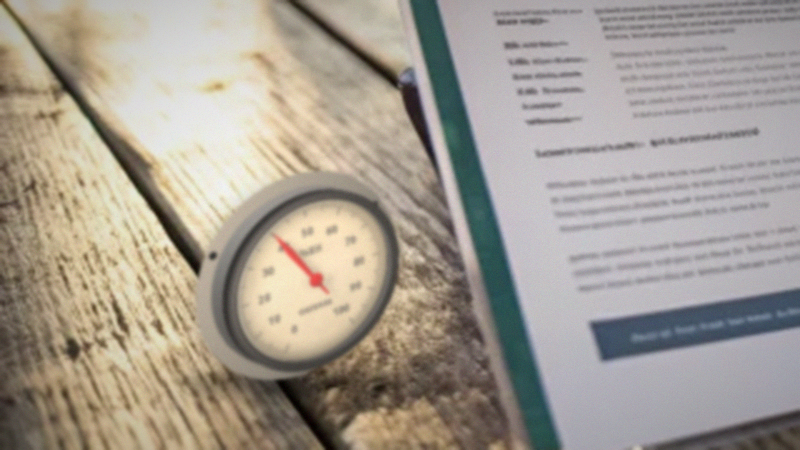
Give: 40,%
